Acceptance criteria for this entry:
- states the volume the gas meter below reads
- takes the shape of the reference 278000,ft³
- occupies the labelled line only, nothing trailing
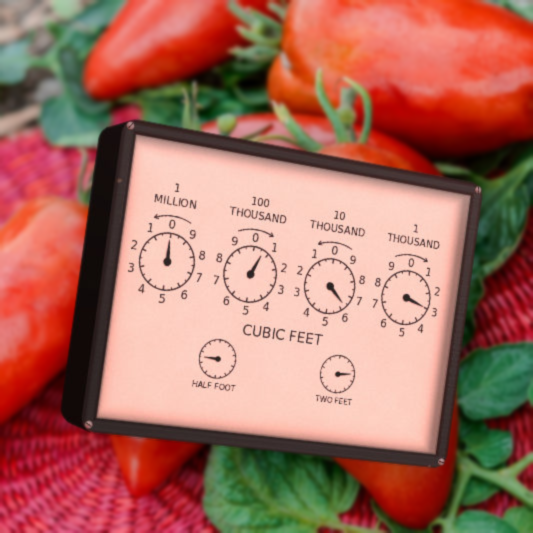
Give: 6300,ft³
